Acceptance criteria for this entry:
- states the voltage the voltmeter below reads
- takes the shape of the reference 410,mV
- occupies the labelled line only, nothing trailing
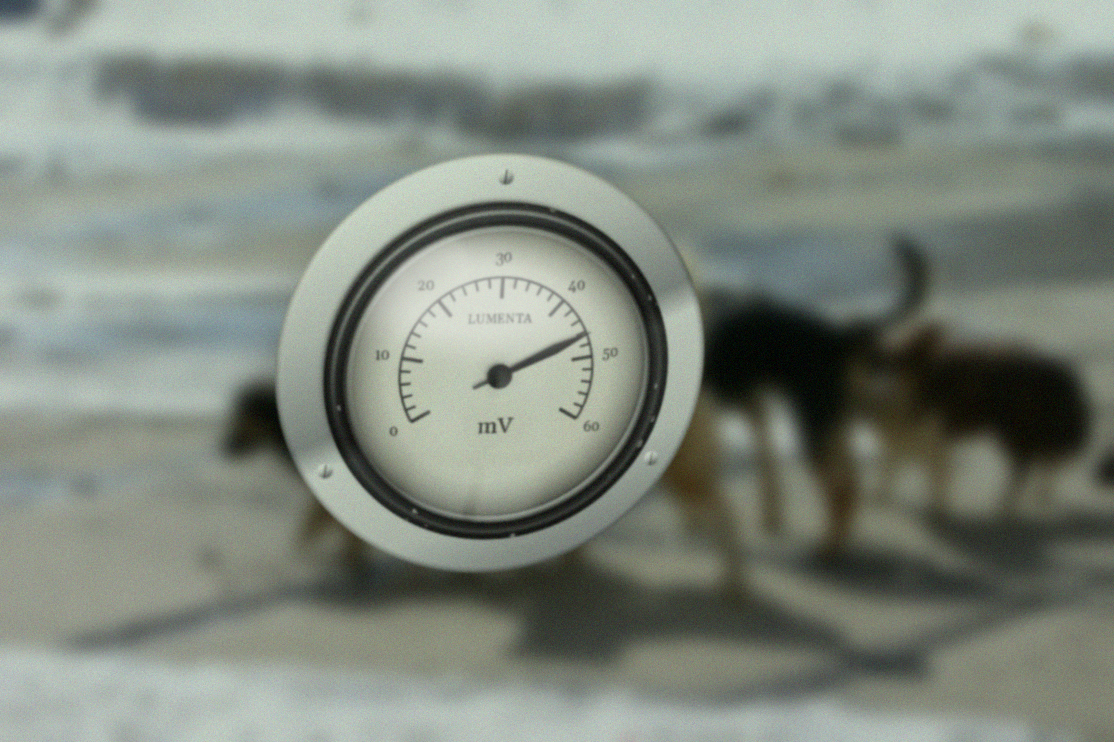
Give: 46,mV
